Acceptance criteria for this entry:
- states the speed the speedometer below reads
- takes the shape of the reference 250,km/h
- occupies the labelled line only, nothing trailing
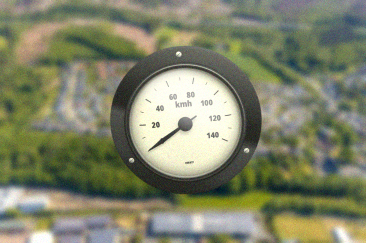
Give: 0,km/h
